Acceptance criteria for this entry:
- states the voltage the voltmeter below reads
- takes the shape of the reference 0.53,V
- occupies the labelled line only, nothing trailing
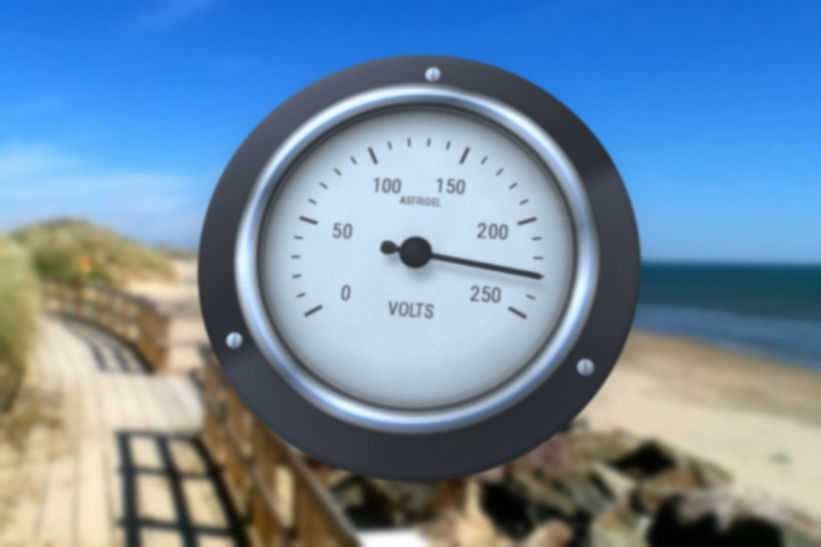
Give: 230,V
